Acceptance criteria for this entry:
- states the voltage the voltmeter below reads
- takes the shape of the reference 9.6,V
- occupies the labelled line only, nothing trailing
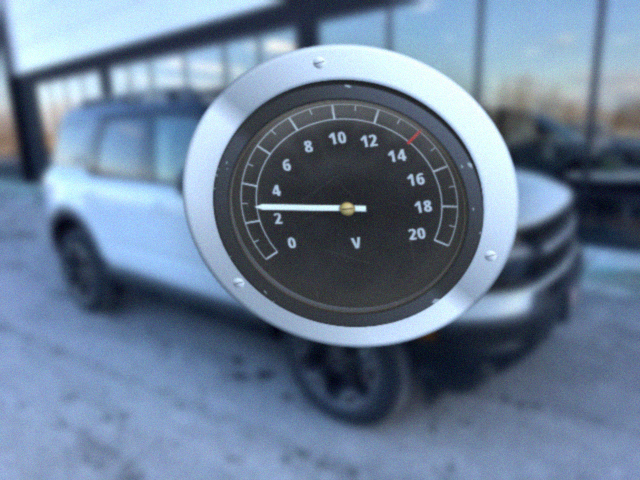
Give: 3,V
